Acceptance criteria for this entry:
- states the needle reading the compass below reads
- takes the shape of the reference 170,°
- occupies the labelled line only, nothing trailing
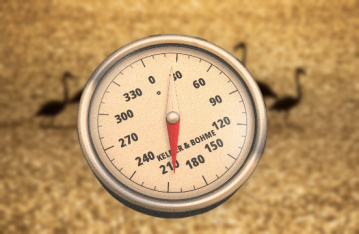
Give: 205,°
